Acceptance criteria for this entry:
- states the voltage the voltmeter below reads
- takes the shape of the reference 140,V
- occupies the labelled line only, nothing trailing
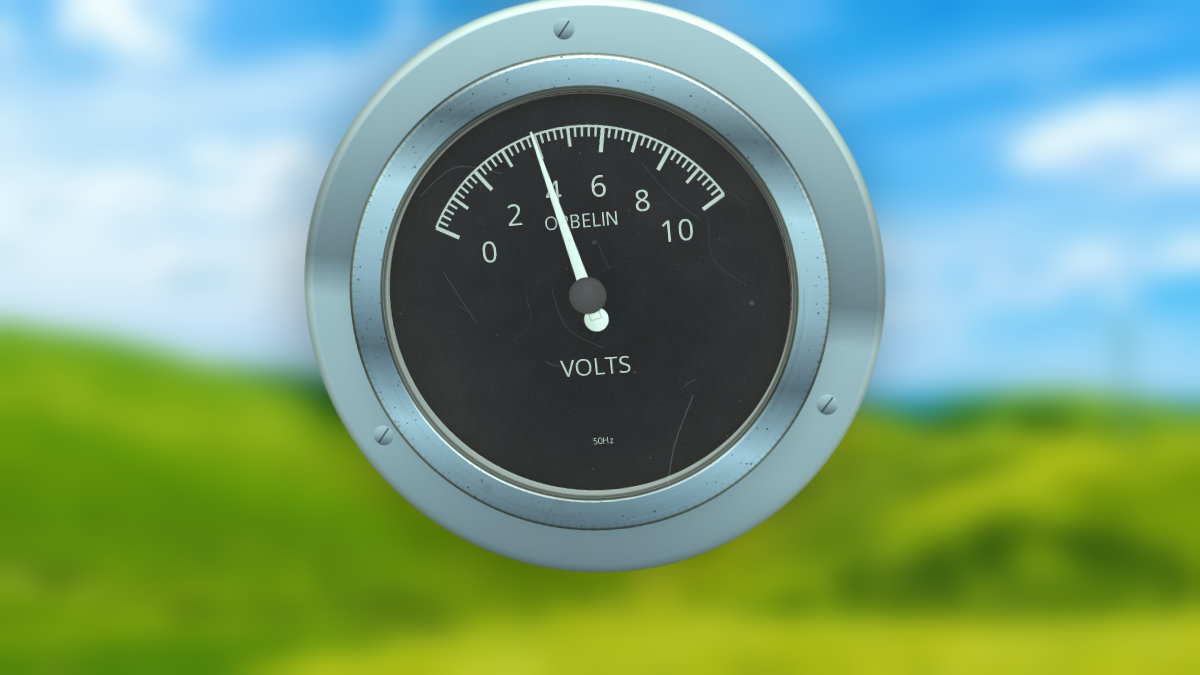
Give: 4,V
